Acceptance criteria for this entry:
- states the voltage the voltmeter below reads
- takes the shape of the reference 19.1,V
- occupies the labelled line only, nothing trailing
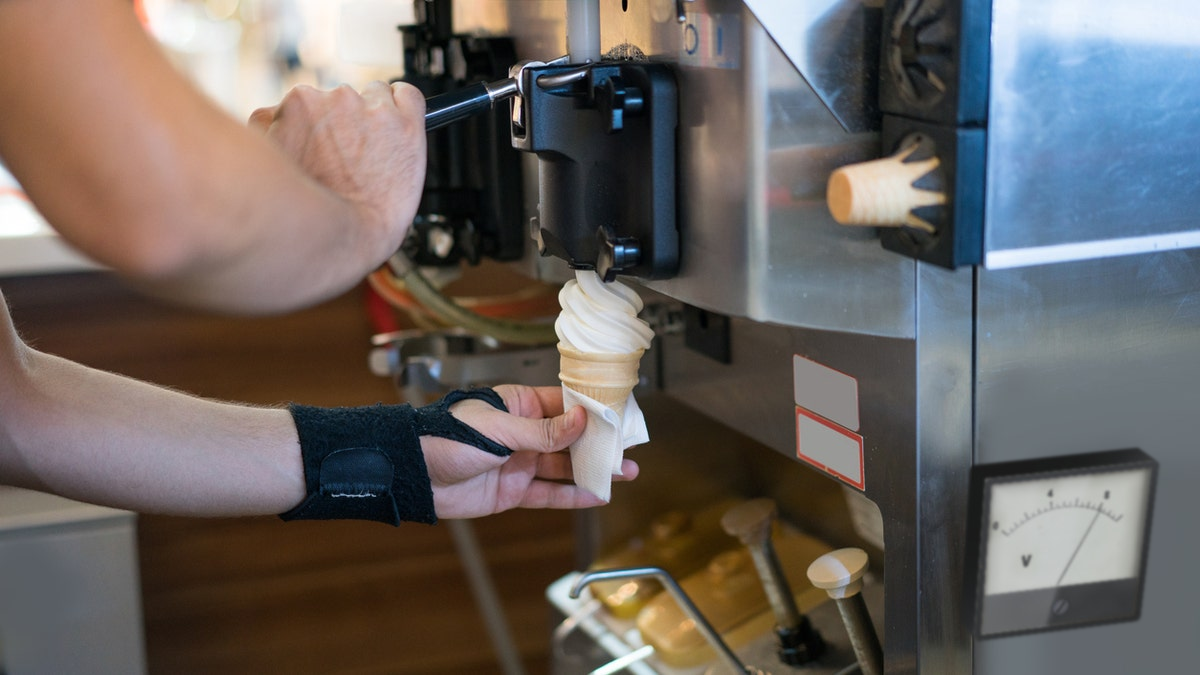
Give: 8,V
